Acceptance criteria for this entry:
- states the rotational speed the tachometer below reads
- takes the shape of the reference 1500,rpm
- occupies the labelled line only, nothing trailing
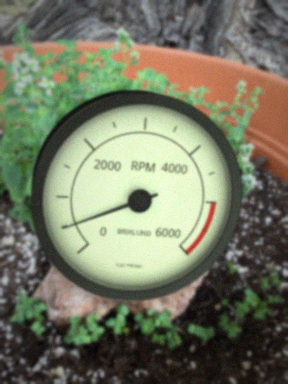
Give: 500,rpm
